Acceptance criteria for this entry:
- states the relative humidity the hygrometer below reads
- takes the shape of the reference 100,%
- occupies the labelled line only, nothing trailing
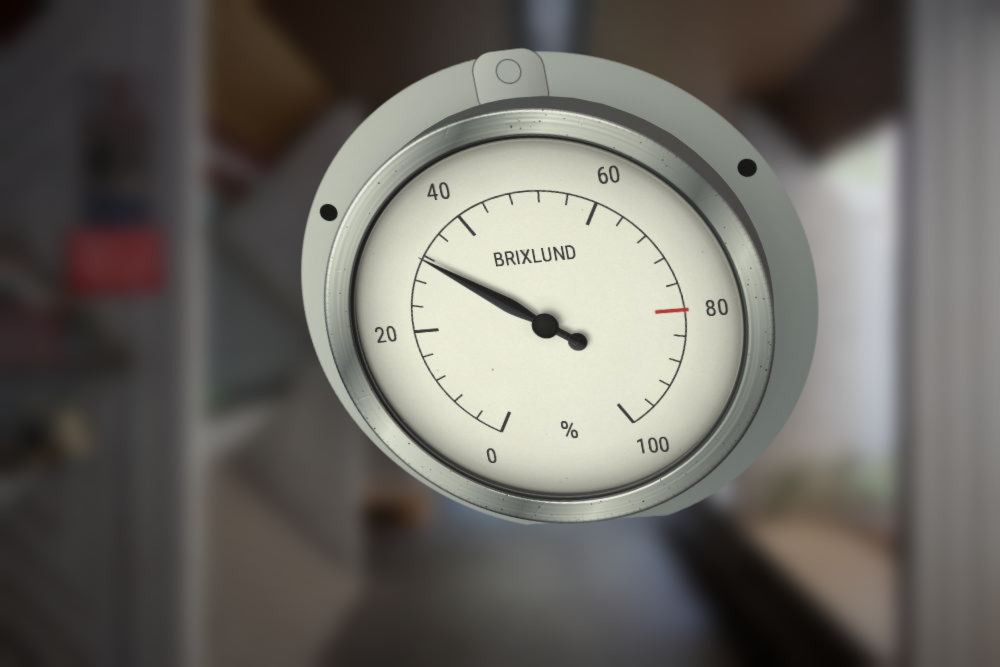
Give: 32,%
